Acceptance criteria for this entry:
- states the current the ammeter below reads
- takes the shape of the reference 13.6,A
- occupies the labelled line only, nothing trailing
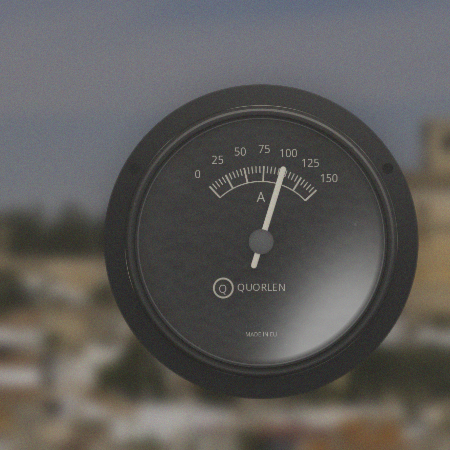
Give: 100,A
